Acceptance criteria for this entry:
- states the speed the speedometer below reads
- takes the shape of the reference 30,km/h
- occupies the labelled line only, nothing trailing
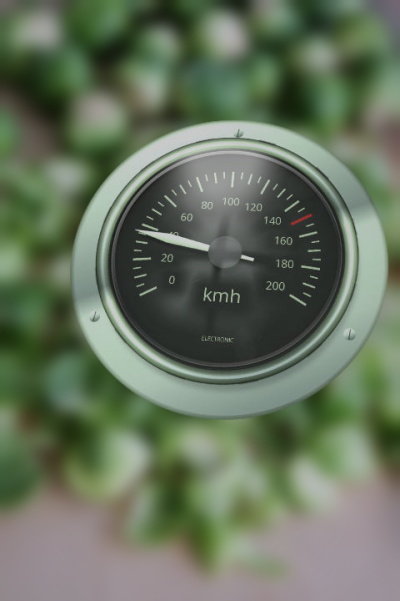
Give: 35,km/h
